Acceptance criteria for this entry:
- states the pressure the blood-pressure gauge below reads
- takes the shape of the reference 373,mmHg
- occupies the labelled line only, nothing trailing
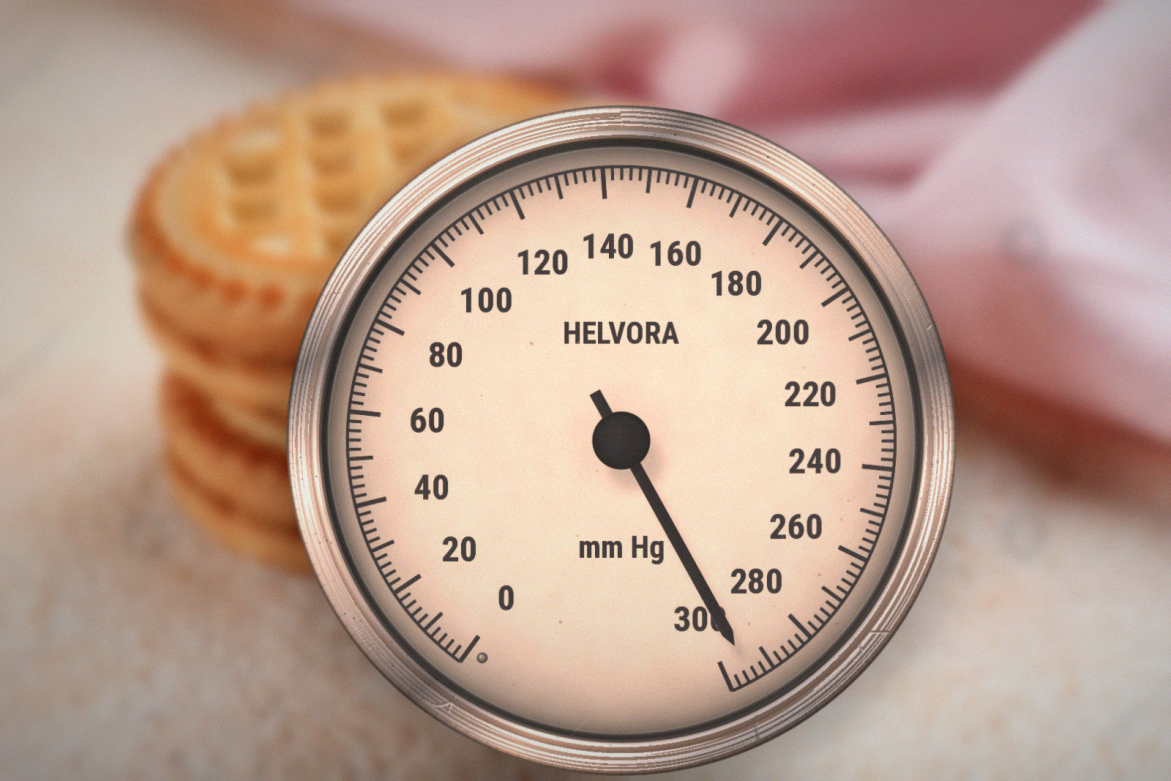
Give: 295,mmHg
